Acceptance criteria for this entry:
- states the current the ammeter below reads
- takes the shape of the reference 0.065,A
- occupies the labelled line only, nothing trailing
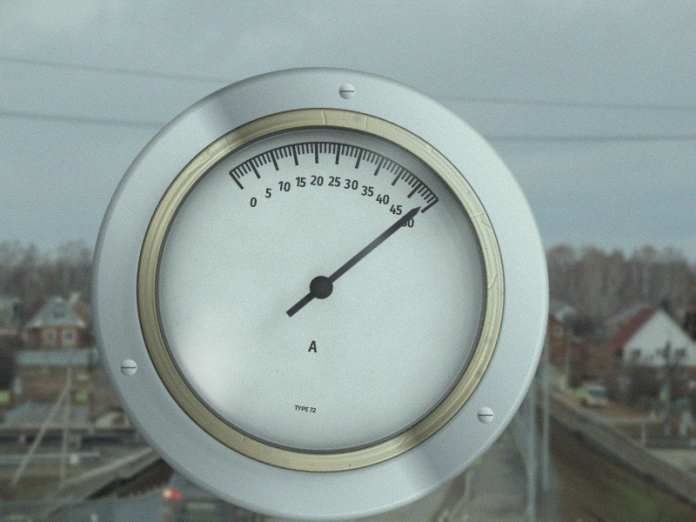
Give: 49,A
